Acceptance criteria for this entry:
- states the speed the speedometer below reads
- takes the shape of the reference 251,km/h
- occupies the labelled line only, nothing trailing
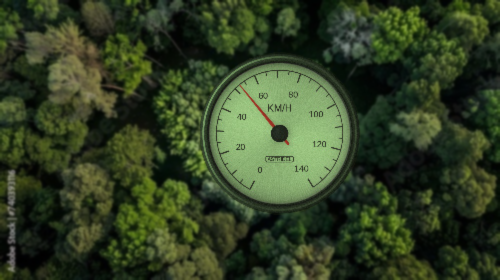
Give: 52.5,km/h
